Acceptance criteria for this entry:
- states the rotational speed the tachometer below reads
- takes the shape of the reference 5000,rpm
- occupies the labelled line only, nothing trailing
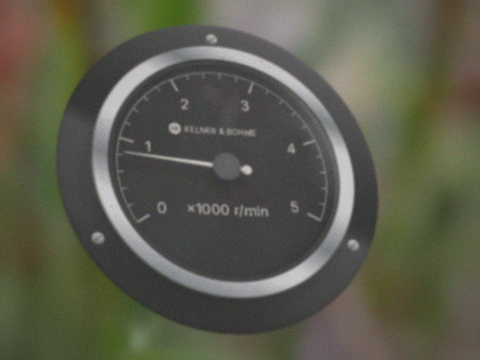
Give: 800,rpm
